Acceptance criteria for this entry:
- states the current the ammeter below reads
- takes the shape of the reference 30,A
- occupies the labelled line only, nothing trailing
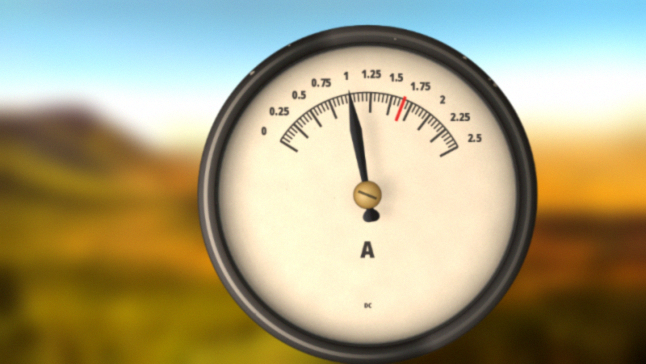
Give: 1,A
